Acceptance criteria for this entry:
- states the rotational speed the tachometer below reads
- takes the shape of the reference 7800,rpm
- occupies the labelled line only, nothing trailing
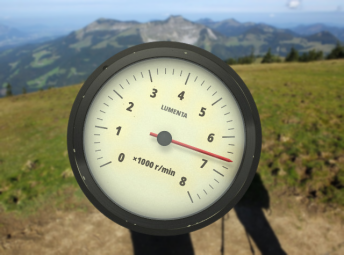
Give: 6600,rpm
